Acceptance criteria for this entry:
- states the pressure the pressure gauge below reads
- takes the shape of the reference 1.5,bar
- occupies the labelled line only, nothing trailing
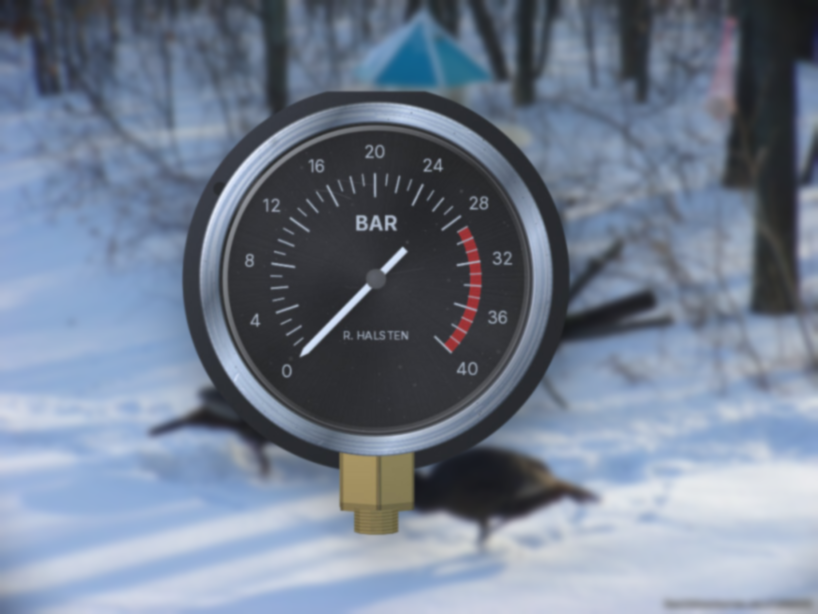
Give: 0,bar
